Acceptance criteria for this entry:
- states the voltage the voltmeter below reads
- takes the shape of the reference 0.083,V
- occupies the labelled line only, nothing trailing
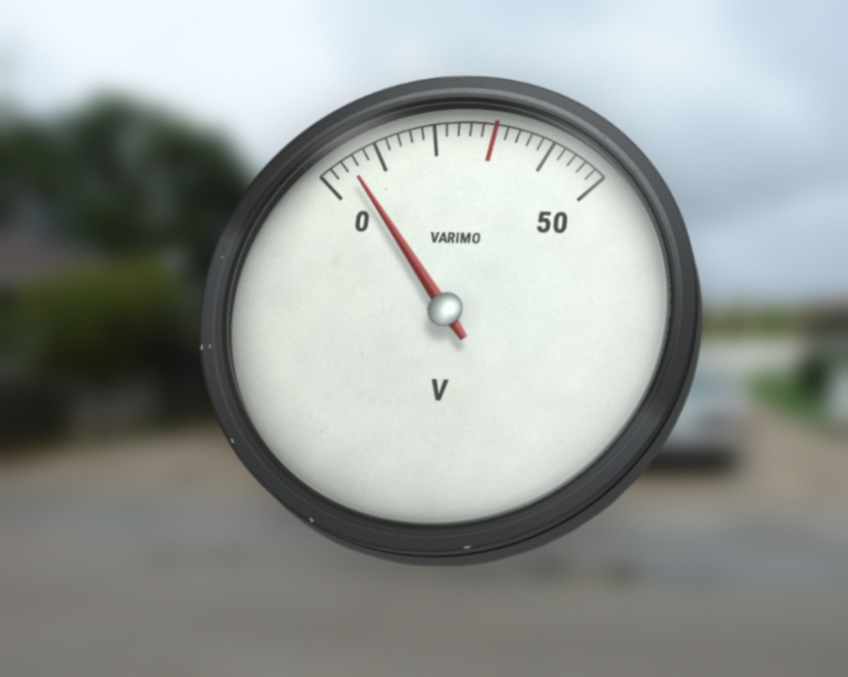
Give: 5,V
